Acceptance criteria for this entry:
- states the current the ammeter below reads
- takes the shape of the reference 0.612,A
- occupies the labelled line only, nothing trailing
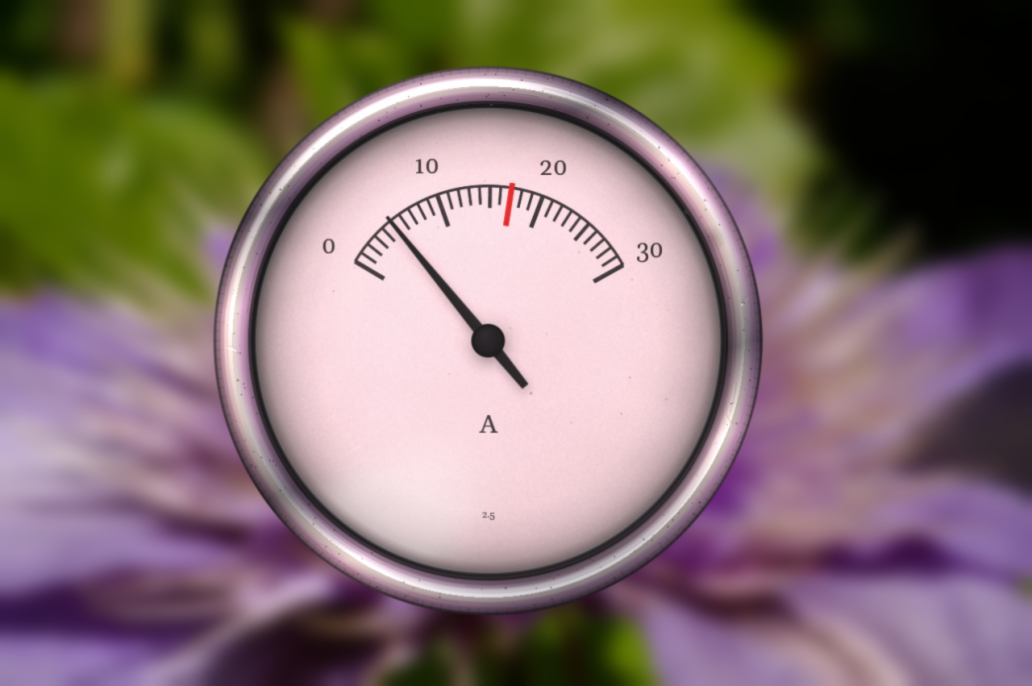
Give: 5,A
